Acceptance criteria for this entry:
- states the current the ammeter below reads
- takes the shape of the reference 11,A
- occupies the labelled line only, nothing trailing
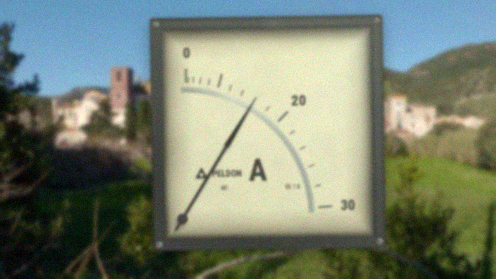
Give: 16,A
